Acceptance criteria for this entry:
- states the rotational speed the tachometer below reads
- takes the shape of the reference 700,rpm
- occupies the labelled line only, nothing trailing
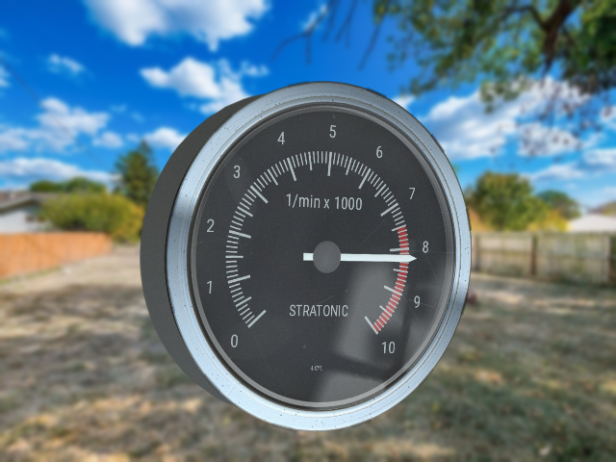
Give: 8200,rpm
